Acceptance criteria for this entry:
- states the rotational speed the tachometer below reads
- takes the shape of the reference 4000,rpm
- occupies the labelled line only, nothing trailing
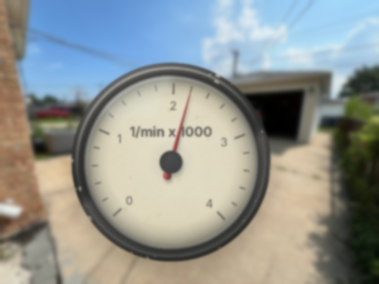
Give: 2200,rpm
